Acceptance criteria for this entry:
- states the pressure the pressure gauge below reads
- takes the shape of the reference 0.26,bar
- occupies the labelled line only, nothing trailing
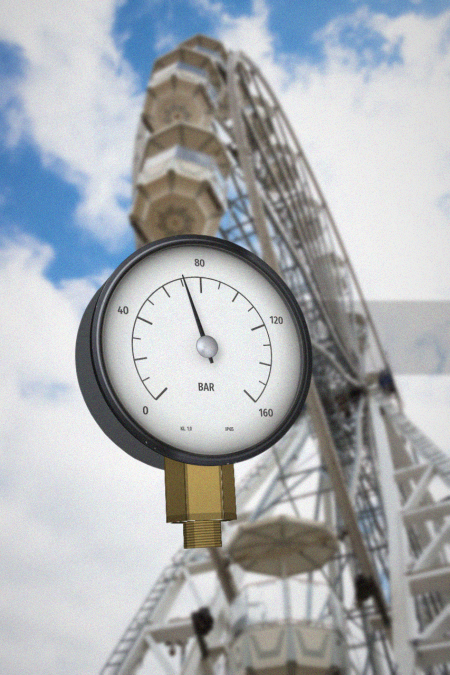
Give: 70,bar
